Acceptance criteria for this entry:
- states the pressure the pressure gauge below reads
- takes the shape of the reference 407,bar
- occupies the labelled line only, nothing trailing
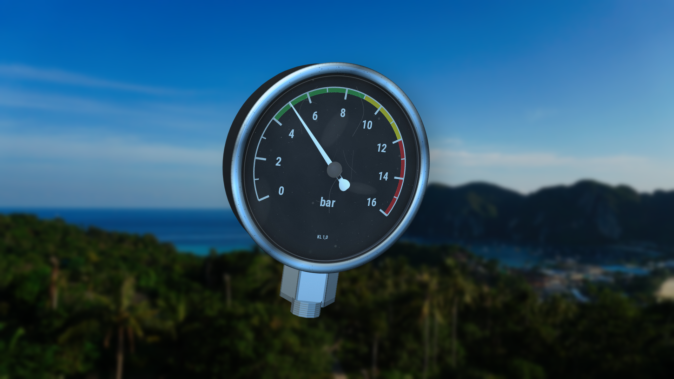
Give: 5,bar
